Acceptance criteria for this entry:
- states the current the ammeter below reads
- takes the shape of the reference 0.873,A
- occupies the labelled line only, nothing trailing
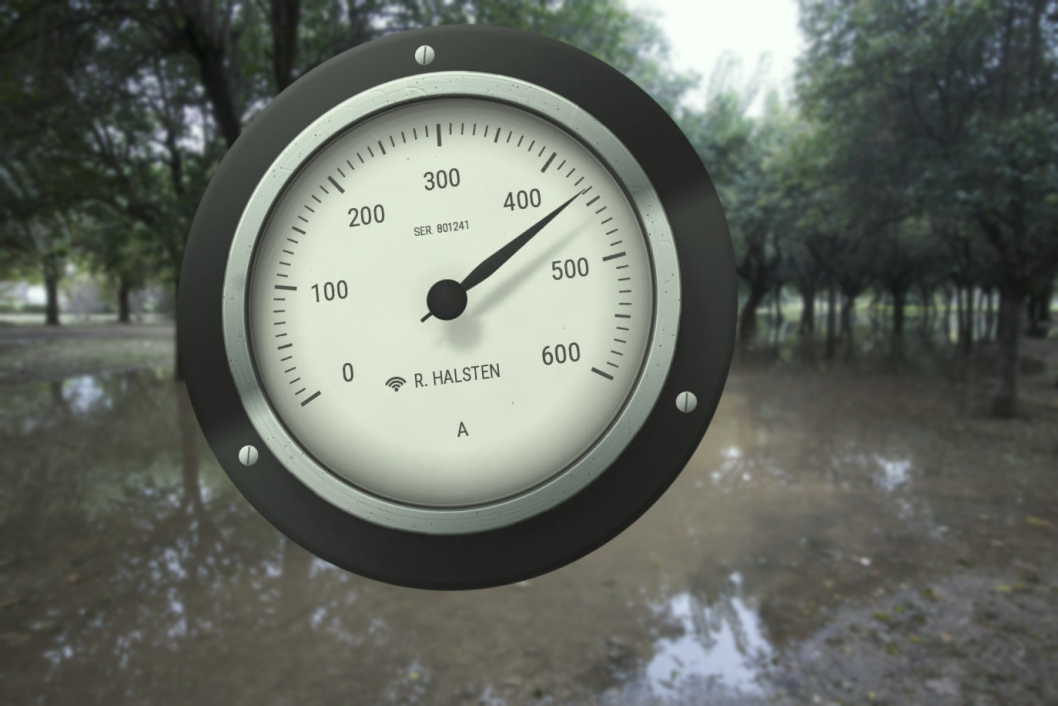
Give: 440,A
